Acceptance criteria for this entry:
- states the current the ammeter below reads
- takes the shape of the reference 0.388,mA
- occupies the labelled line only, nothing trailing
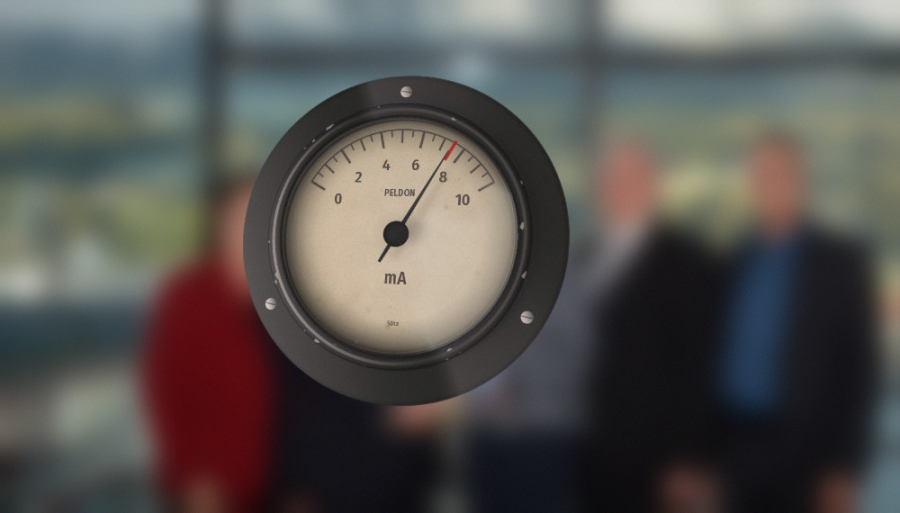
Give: 7.5,mA
